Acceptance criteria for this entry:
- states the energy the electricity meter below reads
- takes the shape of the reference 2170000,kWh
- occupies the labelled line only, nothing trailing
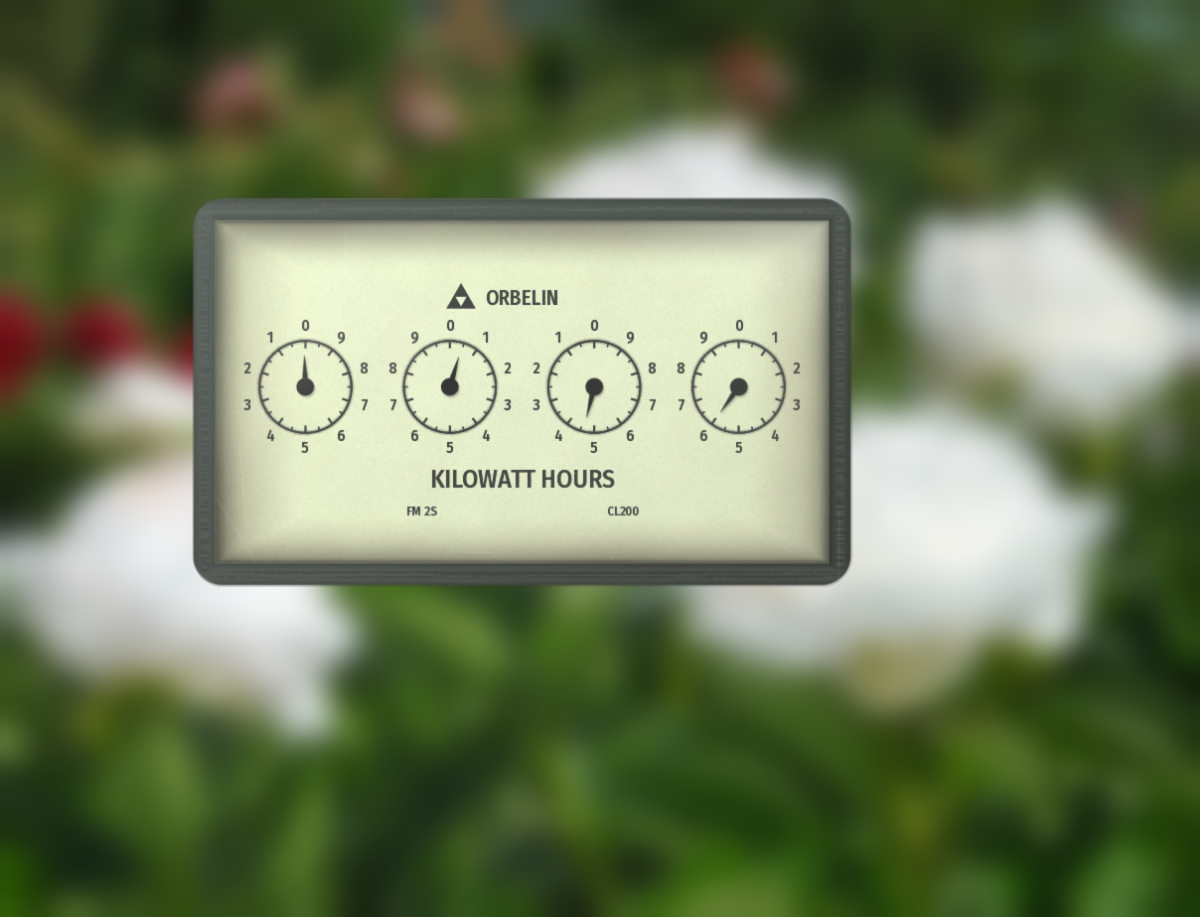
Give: 46,kWh
